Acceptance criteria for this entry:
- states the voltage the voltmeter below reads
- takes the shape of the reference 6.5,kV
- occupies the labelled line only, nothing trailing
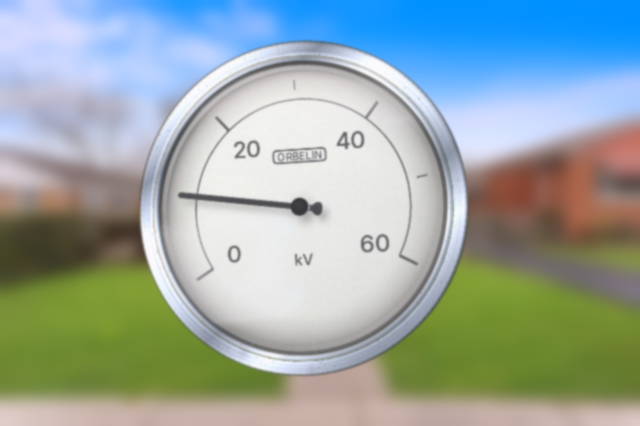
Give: 10,kV
